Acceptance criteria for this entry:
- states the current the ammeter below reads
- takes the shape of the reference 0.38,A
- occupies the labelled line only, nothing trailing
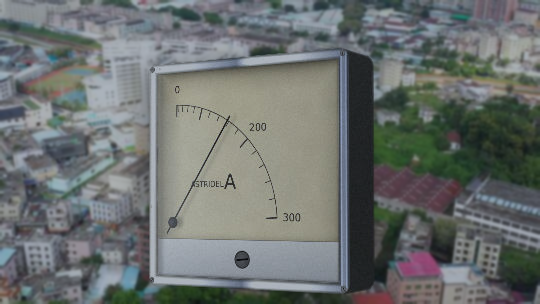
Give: 160,A
